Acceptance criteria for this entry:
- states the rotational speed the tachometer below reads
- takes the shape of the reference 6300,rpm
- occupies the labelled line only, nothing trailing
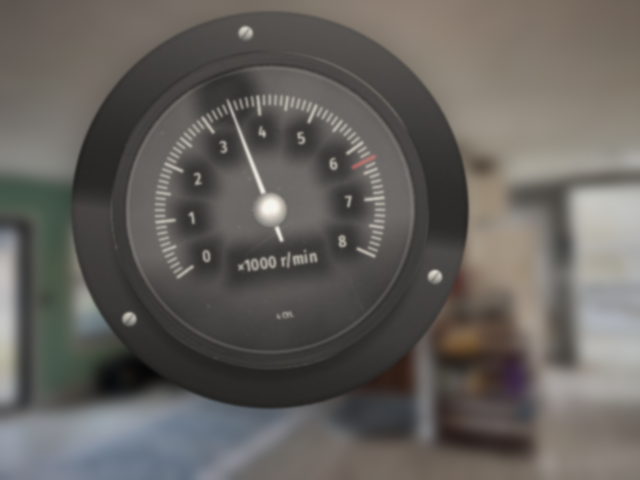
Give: 3500,rpm
